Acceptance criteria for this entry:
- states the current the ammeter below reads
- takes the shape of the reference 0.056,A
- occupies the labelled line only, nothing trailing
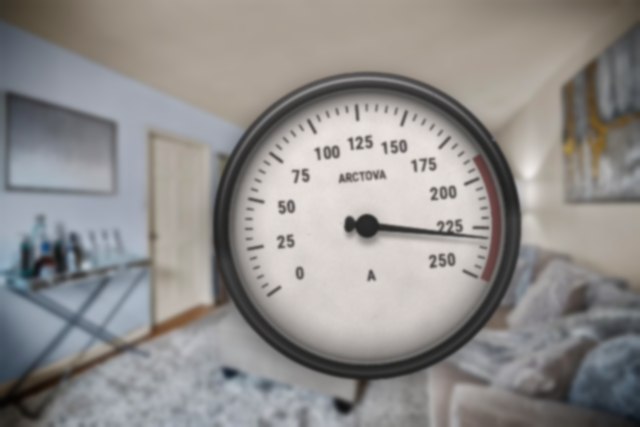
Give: 230,A
